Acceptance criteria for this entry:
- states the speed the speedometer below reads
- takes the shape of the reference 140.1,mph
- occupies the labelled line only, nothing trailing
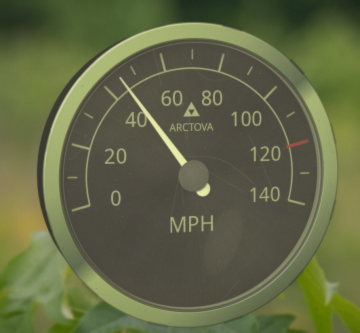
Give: 45,mph
